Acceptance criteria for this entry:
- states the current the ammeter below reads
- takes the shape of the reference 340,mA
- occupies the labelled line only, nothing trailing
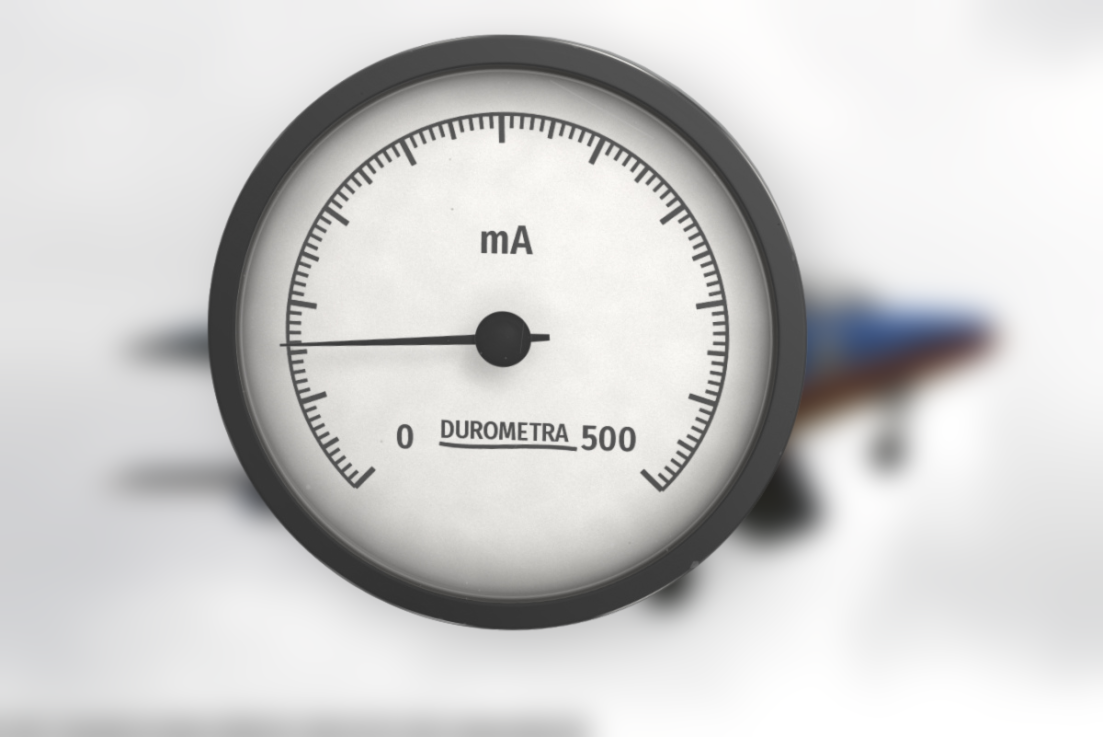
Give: 80,mA
